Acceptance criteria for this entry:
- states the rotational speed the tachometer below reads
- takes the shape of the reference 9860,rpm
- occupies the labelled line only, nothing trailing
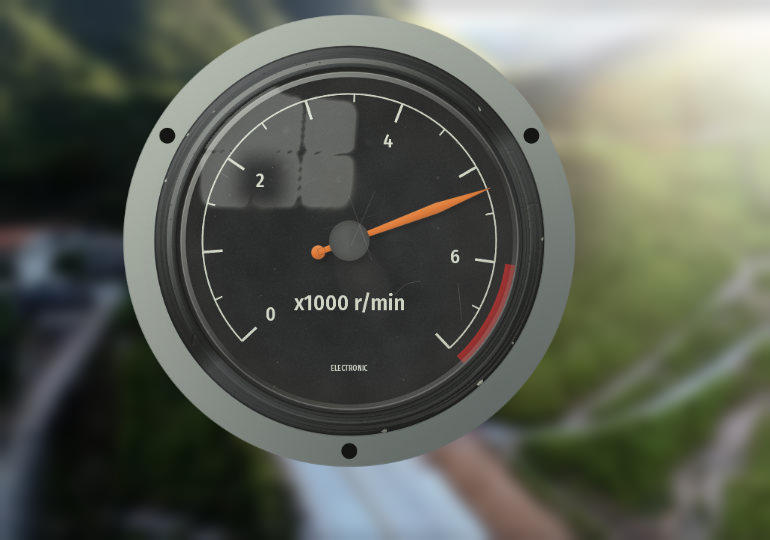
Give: 5250,rpm
